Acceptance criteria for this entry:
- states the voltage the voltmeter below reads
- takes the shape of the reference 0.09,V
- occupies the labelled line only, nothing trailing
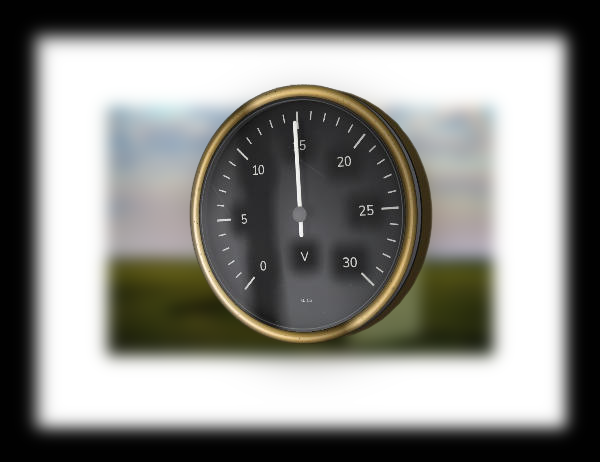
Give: 15,V
